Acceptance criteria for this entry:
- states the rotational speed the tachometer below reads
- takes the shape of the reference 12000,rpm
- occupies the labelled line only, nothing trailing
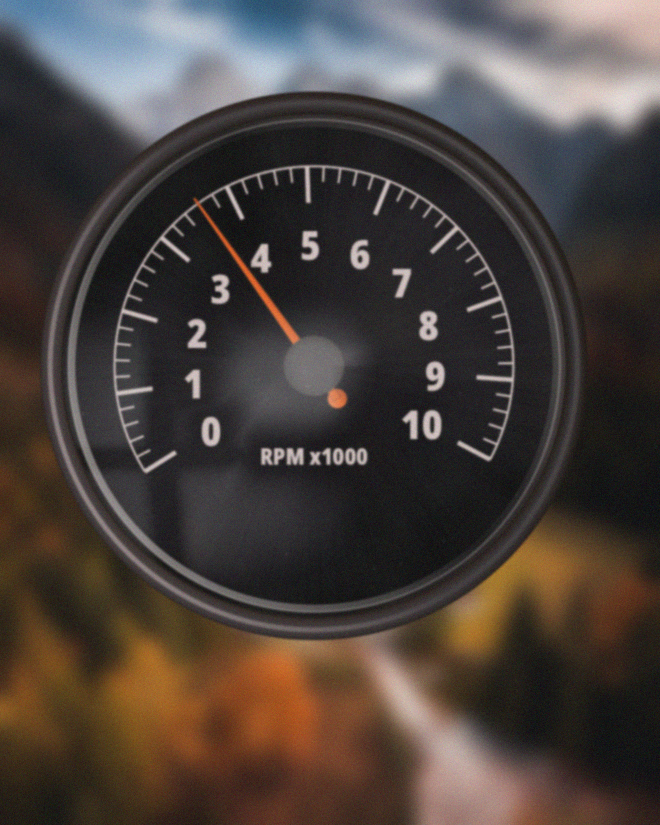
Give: 3600,rpm
